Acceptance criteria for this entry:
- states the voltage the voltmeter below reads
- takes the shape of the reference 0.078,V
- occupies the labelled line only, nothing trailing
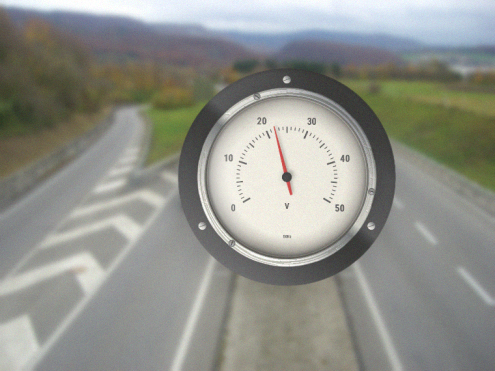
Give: 22,V
